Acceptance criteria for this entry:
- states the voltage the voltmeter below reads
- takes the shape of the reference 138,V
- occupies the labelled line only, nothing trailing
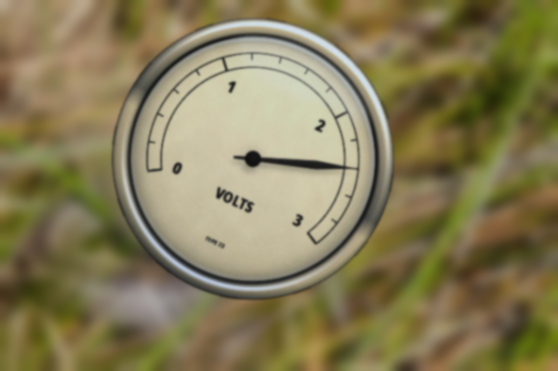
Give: 2.4,V
